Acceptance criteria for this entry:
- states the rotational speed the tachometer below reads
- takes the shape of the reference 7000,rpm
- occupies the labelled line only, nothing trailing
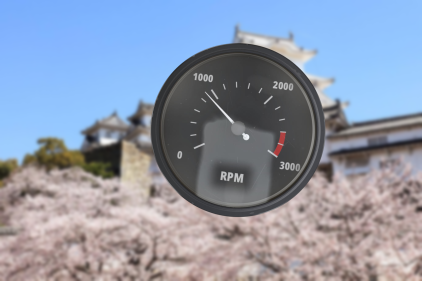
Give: 900,rpm
